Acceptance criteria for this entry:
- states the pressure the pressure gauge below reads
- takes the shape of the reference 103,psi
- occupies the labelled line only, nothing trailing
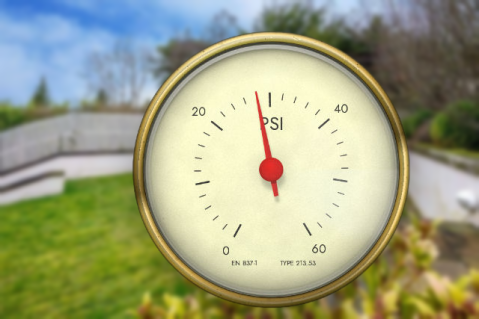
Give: 28,psi
